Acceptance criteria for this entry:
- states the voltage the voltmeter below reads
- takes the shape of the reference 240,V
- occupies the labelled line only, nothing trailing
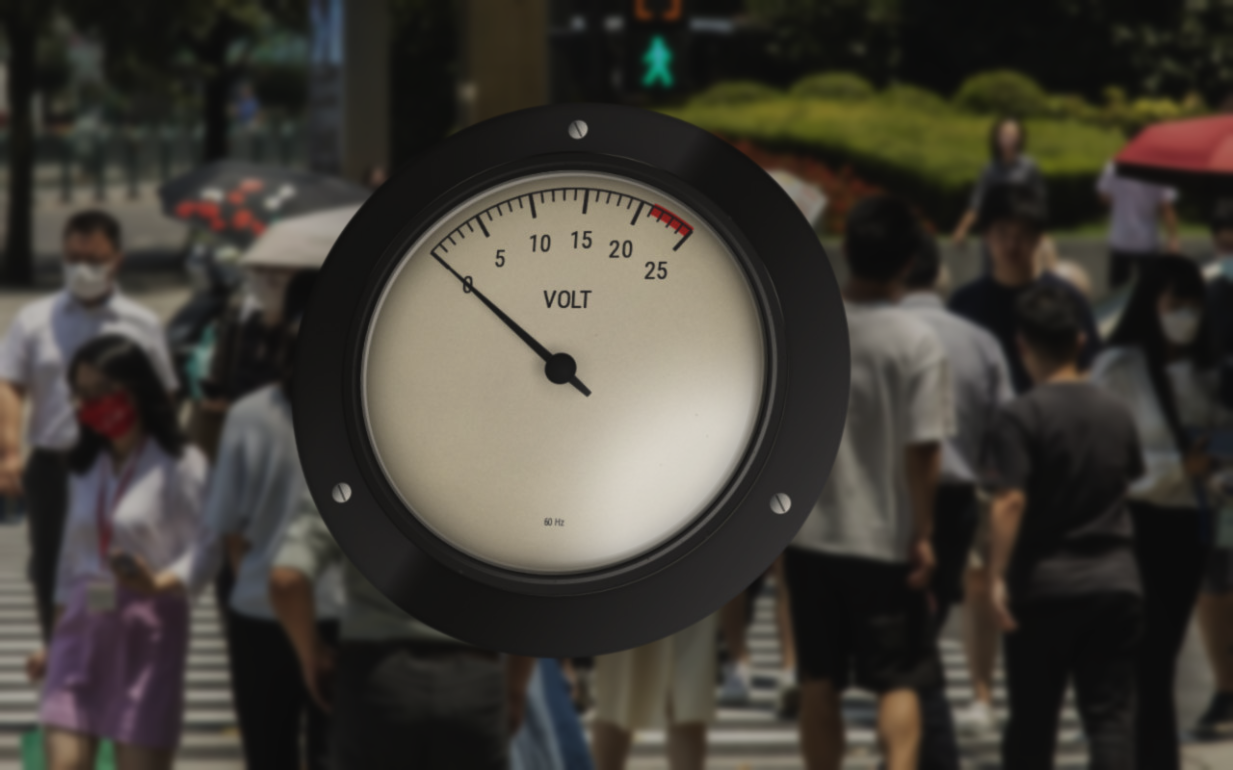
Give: 0,V
